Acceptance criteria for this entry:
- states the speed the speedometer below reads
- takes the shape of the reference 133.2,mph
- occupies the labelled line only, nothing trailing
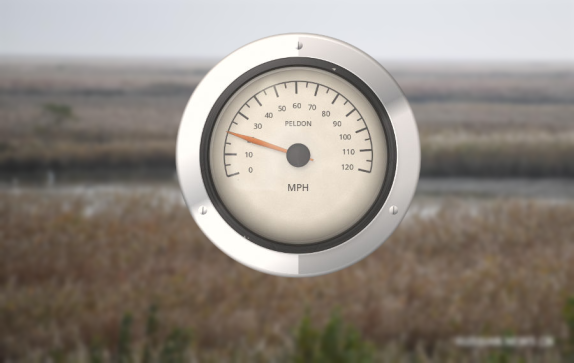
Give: 20,mph
